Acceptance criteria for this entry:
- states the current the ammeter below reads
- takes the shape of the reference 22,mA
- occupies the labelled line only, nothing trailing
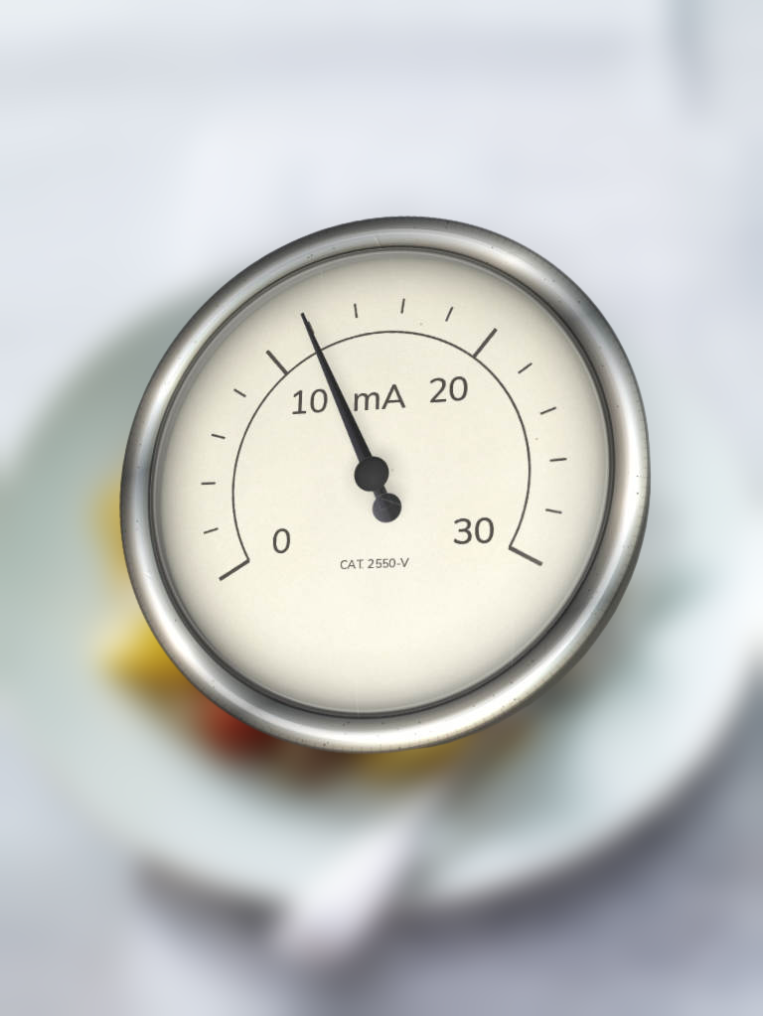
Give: 12,mA
